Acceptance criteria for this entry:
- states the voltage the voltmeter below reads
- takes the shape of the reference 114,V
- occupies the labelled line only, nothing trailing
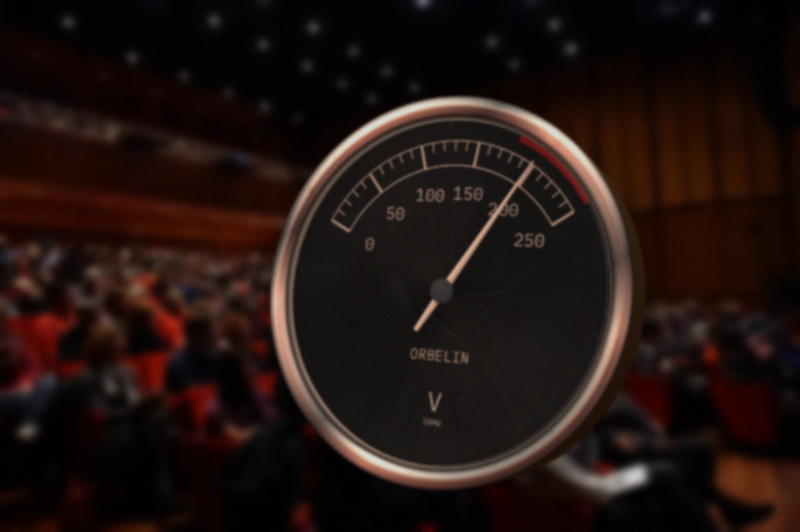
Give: 200,V
